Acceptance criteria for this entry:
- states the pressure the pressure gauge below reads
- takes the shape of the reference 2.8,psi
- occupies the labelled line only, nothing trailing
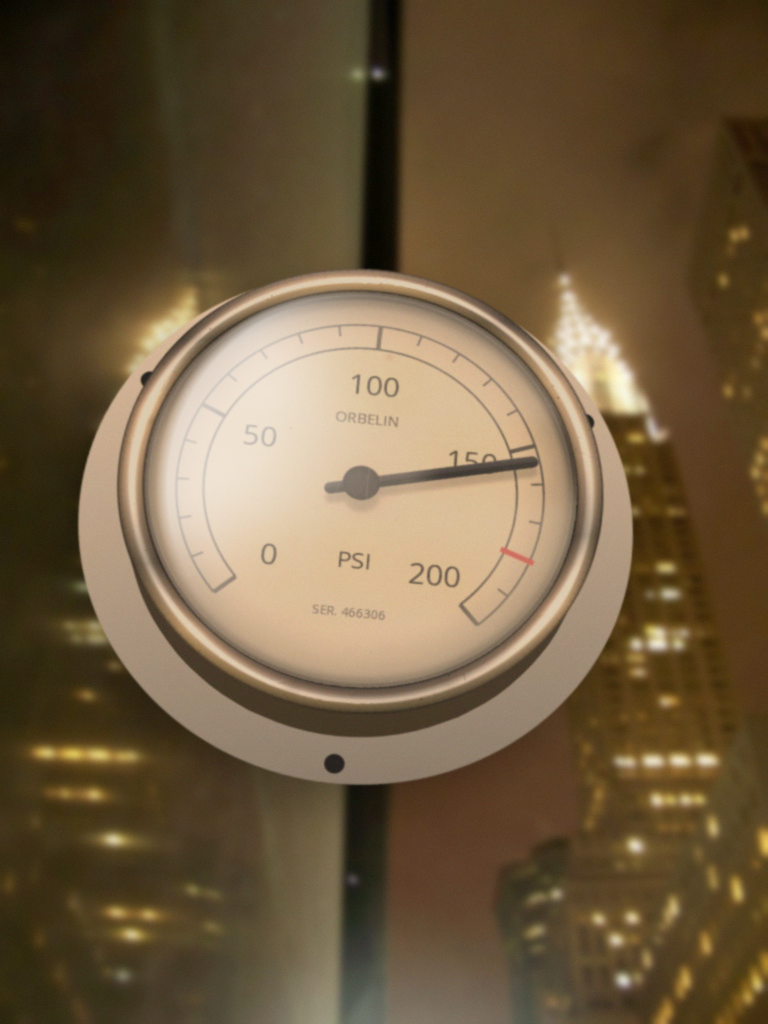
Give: 155,psi
